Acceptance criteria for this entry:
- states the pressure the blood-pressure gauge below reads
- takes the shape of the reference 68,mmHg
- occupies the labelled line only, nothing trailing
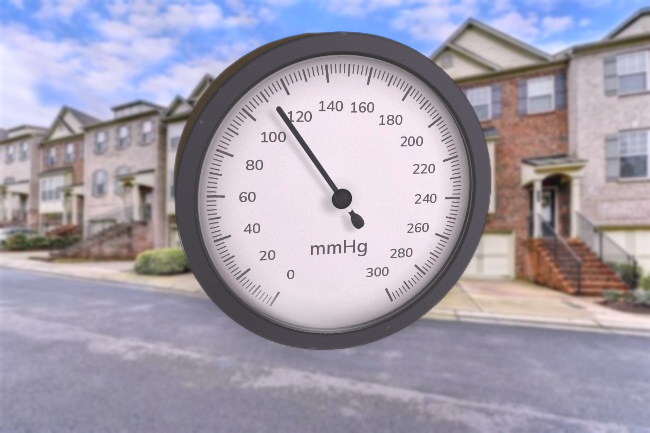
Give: 112,mmHg
